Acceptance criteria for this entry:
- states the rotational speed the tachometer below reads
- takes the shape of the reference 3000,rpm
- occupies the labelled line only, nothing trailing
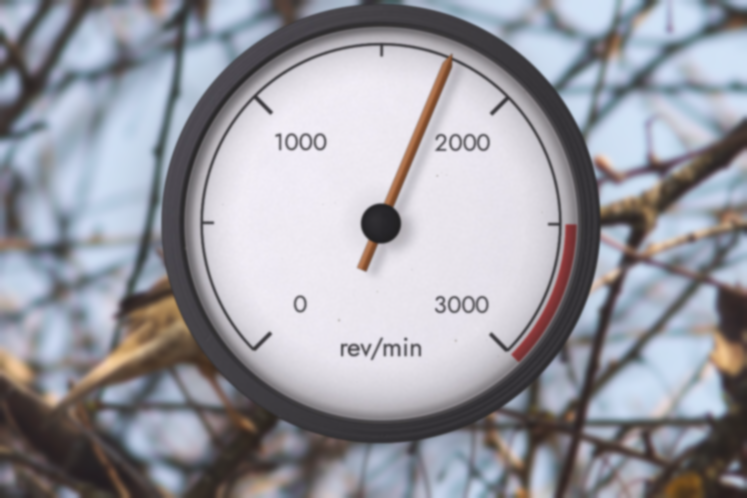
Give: 1750,rpm
